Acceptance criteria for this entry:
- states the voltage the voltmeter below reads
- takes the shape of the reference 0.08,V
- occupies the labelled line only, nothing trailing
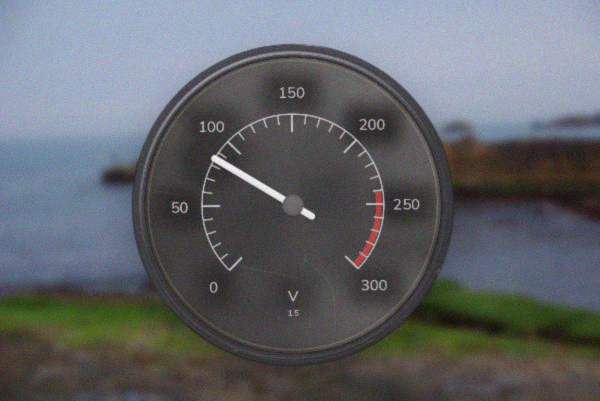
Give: 85,V
